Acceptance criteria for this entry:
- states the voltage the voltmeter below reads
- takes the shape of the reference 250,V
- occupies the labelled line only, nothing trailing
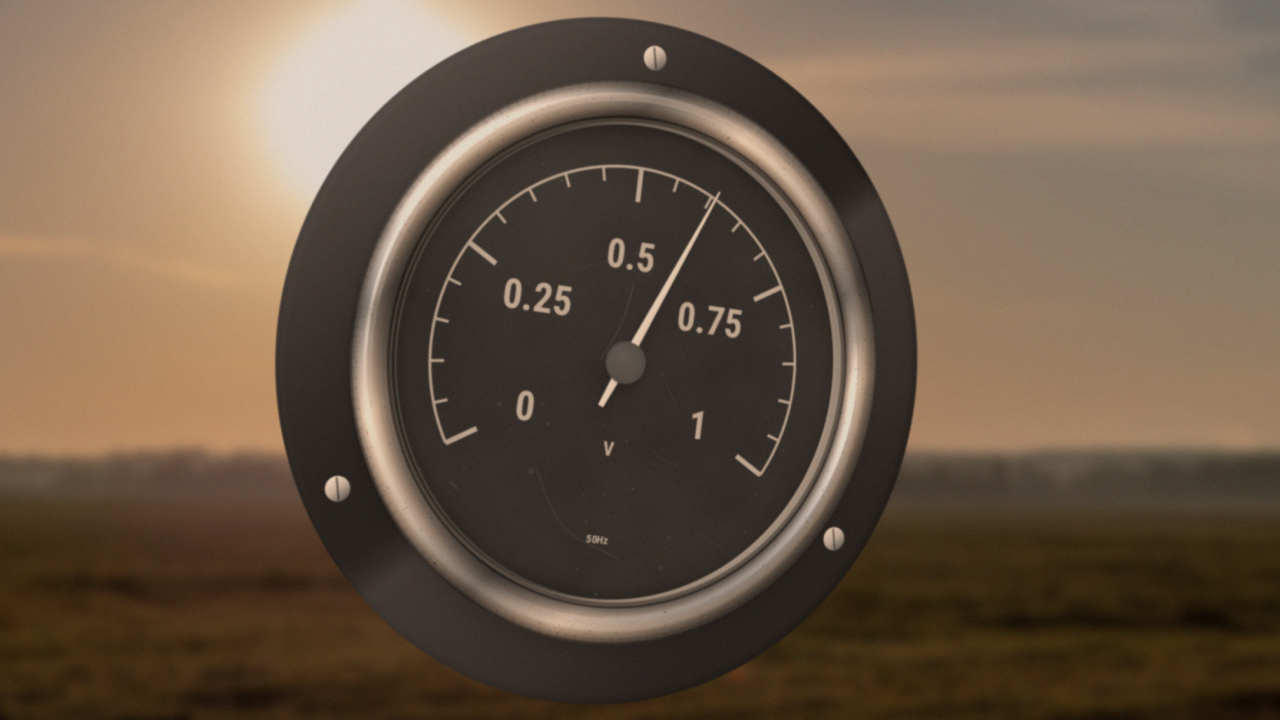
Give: 0.6,V
